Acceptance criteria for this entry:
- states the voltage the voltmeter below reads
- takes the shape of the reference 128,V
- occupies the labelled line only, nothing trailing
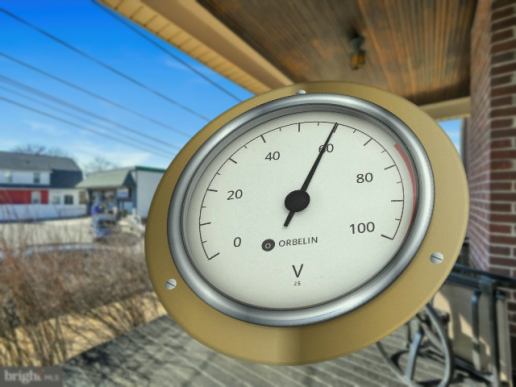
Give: 60,V
